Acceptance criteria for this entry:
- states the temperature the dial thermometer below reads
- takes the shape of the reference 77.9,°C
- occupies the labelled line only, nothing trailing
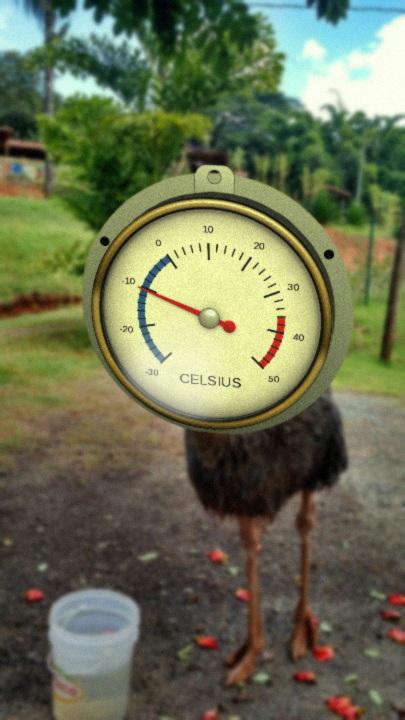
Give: -10,°C
